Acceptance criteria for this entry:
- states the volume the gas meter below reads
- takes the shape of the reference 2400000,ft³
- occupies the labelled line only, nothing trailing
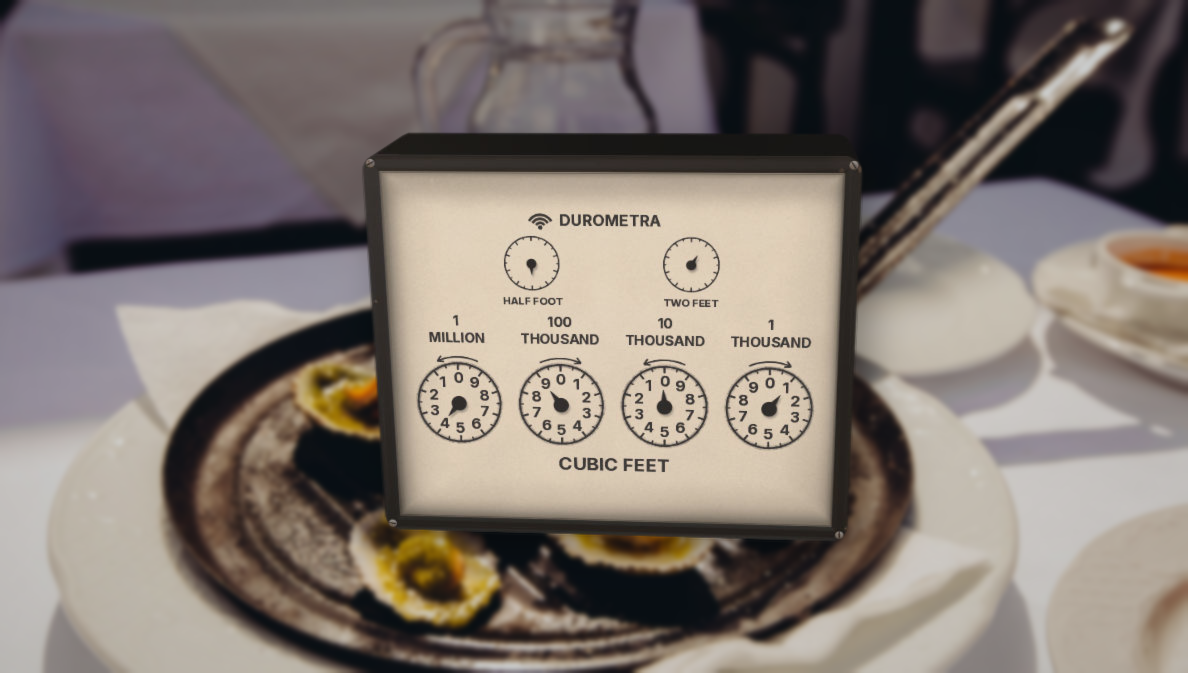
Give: 390100,ft³
